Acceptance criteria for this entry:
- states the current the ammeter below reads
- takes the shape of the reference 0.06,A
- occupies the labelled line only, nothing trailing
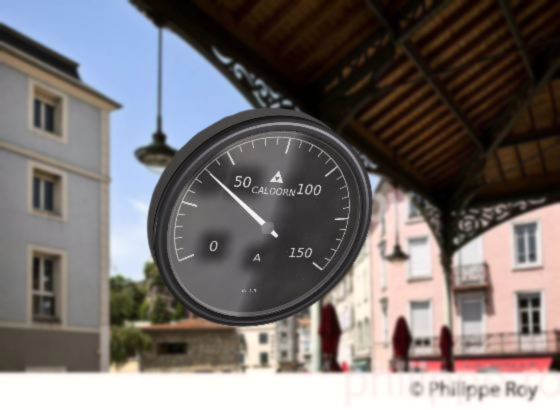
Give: 40,A
